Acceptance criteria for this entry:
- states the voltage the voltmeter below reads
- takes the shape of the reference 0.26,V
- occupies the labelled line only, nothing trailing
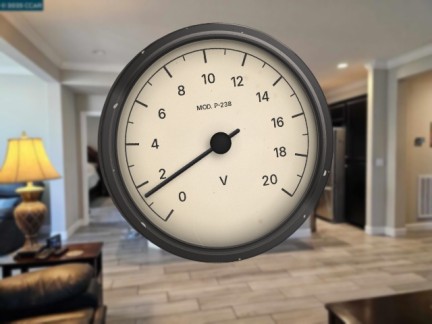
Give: 1.5,V
